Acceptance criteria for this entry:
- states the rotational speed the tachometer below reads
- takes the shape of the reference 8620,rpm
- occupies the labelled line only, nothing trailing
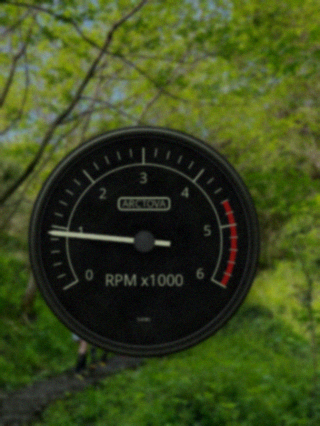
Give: 900,rpm
